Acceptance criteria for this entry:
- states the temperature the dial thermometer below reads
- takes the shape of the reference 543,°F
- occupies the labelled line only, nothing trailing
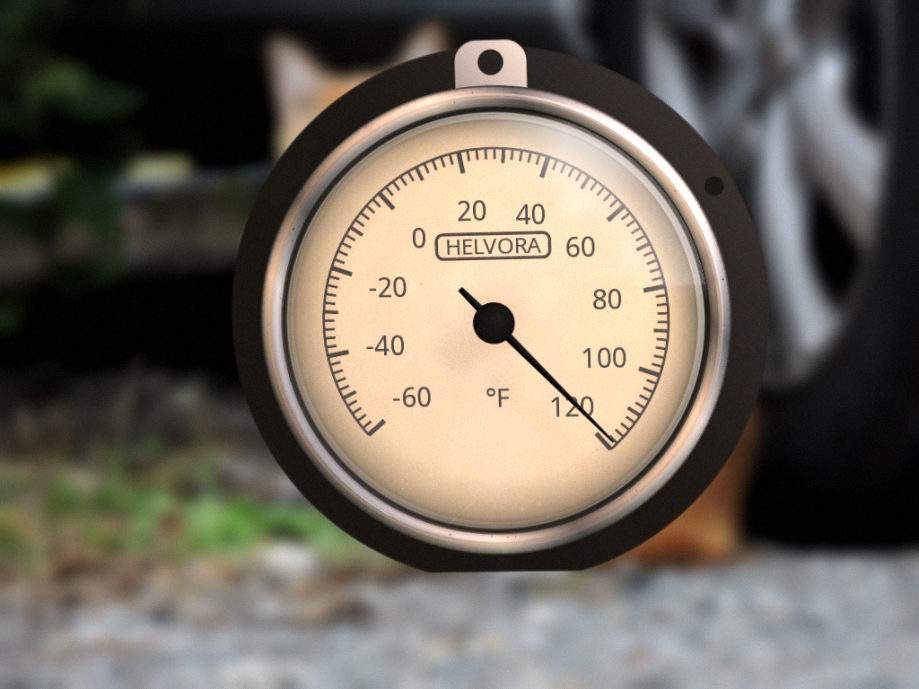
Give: 118,°F
